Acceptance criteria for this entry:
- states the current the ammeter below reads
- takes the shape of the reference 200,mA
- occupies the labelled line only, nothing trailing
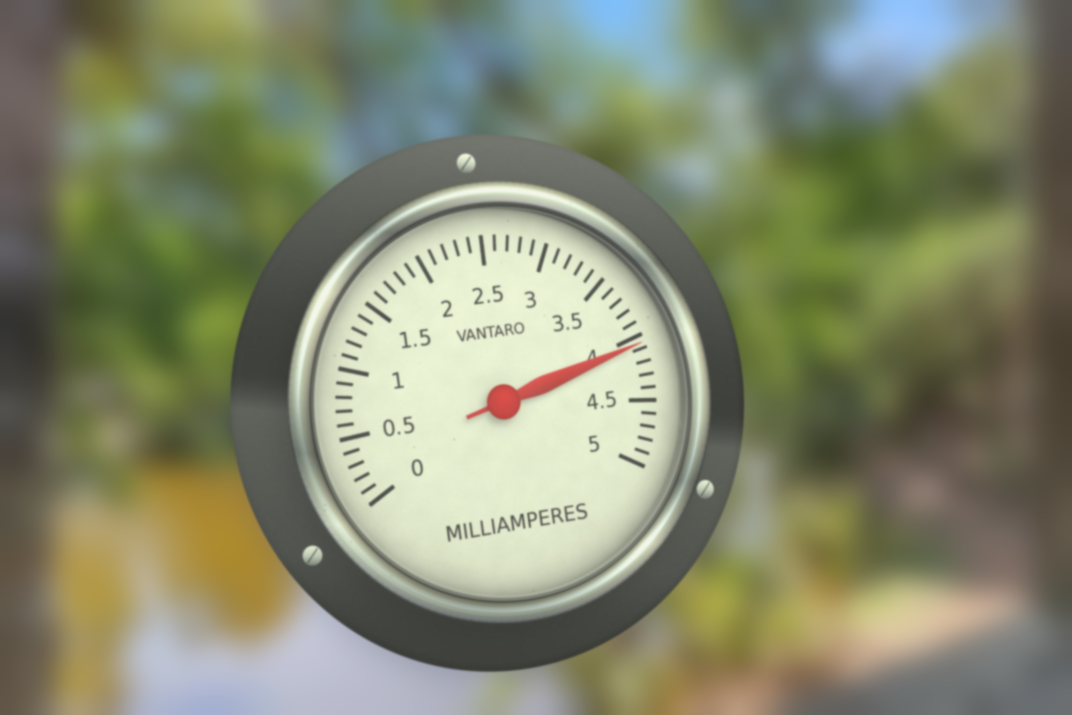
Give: 4.05,mA
